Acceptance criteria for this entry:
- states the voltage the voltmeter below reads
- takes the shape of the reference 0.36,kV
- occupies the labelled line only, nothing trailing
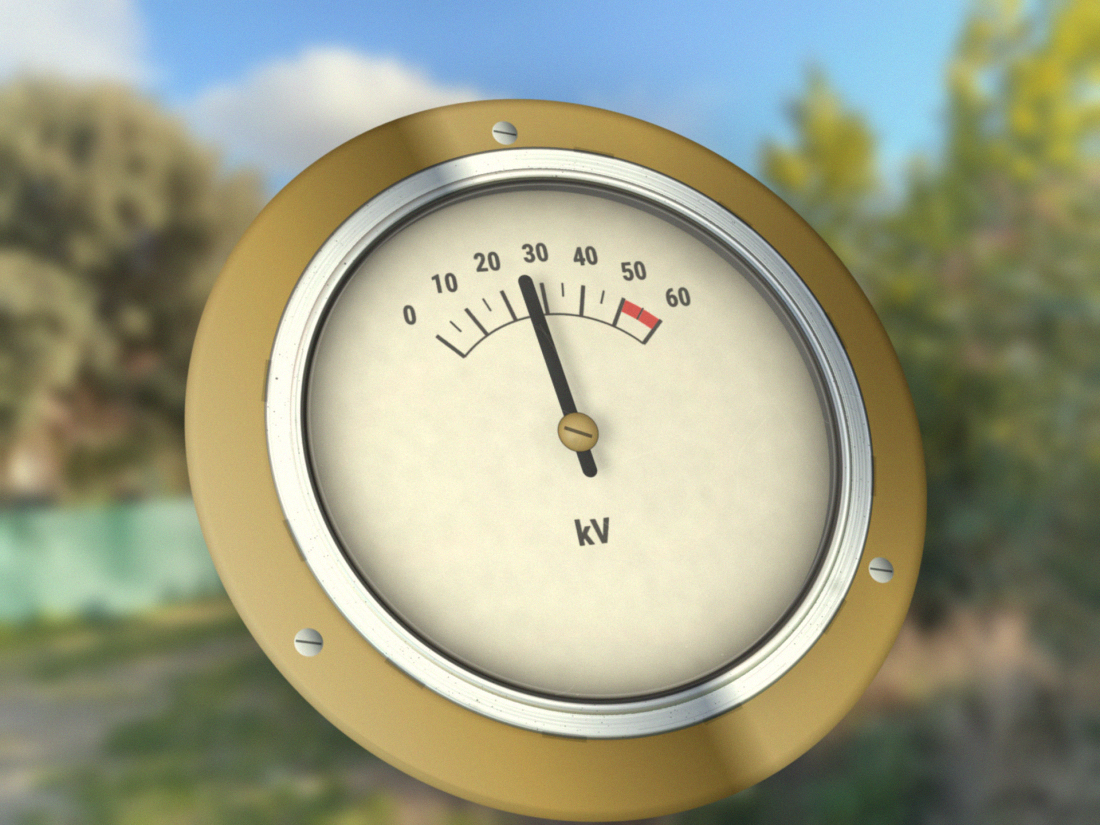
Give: 25,kV
